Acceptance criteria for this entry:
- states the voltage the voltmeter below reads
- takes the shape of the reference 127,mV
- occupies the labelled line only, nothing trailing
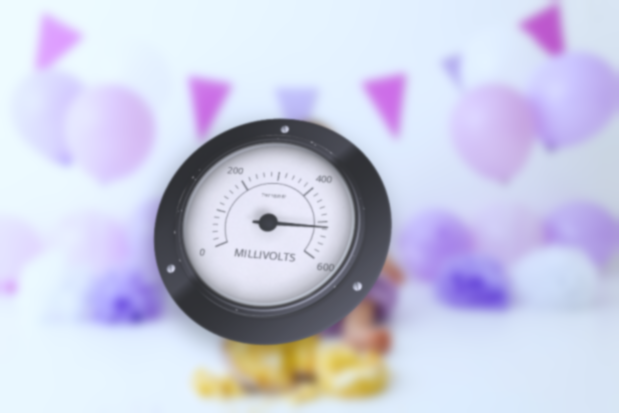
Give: 520,mV
